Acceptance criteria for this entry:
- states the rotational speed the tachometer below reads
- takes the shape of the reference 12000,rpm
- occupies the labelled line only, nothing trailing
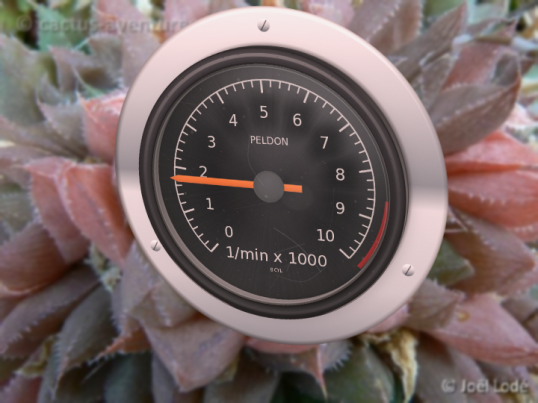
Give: 1800,rpm
